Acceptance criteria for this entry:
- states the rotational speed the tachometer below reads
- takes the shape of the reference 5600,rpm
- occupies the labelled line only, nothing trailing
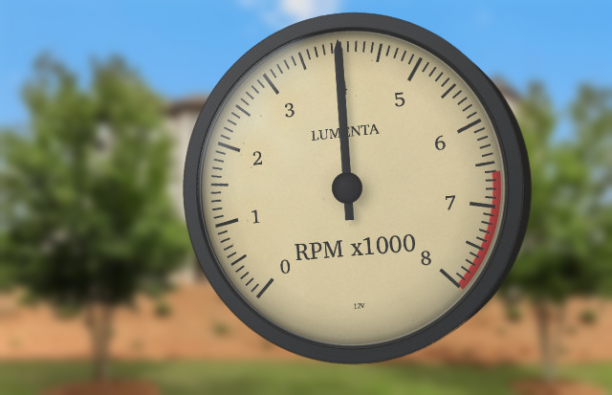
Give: 4000,rpm
